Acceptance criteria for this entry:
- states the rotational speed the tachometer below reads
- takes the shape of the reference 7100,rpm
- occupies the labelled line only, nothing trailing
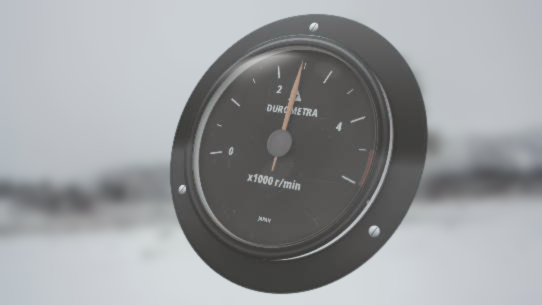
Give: 2500,rpm
